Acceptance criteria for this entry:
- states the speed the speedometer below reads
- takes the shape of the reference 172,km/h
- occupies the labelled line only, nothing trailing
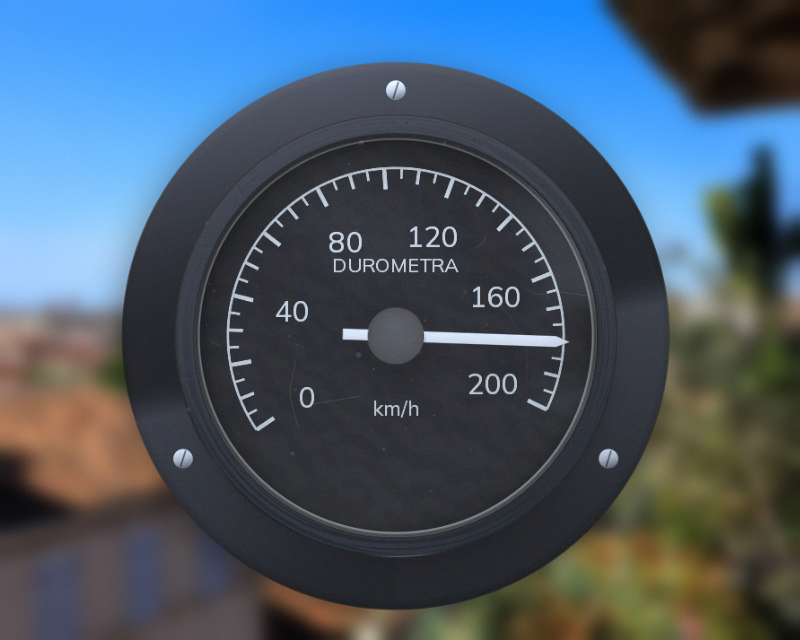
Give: 180,km/h
